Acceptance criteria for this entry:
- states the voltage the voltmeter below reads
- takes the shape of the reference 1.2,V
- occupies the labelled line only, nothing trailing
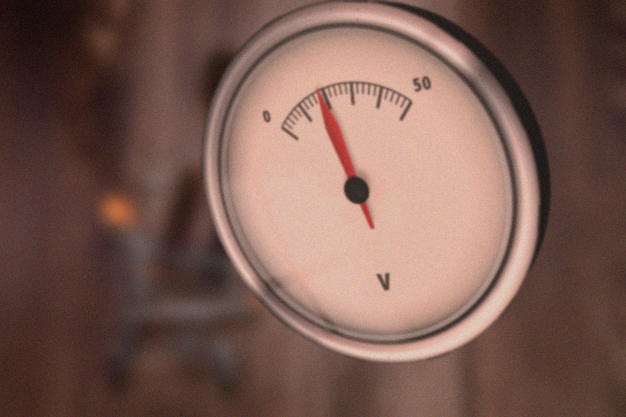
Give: 20,V
